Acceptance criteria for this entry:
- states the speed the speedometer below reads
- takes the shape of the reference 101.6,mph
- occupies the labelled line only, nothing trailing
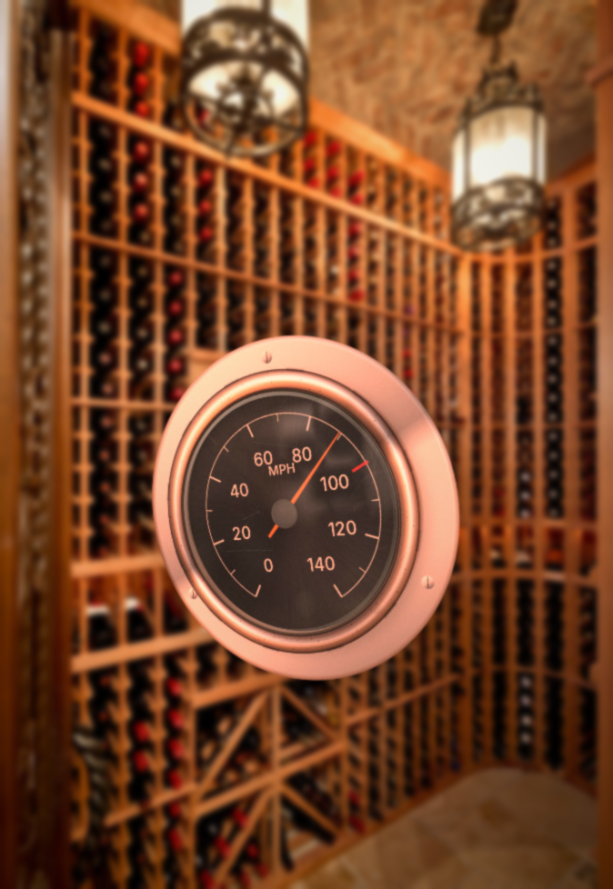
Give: 90,mph
